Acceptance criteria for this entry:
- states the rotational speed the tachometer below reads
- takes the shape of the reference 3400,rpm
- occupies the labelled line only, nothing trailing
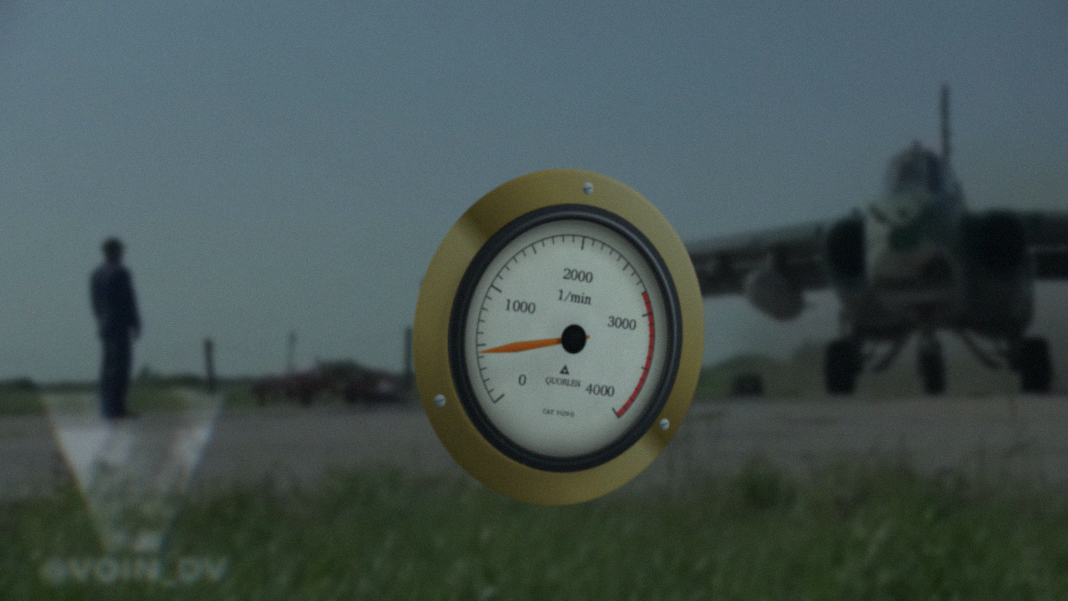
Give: 450,rpm
